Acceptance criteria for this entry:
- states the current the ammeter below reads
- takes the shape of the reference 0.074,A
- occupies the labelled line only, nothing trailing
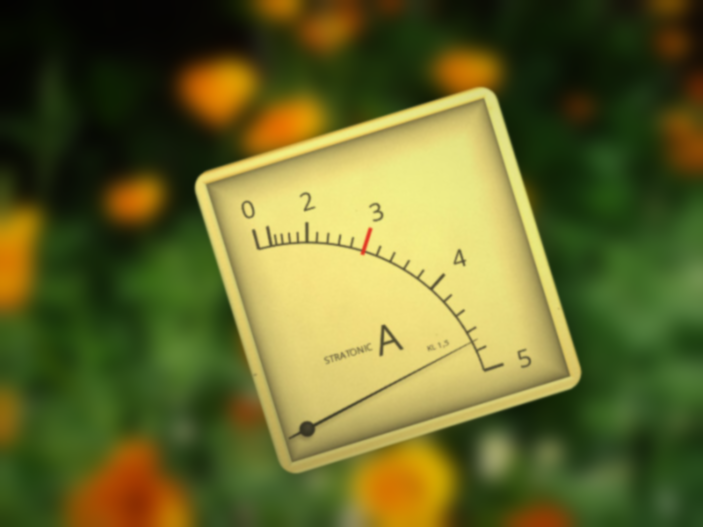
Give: 4.7,A
